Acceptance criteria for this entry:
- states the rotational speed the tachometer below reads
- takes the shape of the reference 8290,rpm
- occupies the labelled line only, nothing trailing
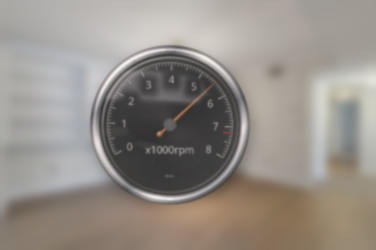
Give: 5500,rpm
